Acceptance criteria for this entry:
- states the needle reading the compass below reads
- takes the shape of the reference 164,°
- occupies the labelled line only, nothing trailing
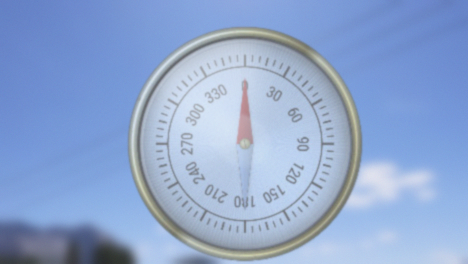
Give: 0,°
